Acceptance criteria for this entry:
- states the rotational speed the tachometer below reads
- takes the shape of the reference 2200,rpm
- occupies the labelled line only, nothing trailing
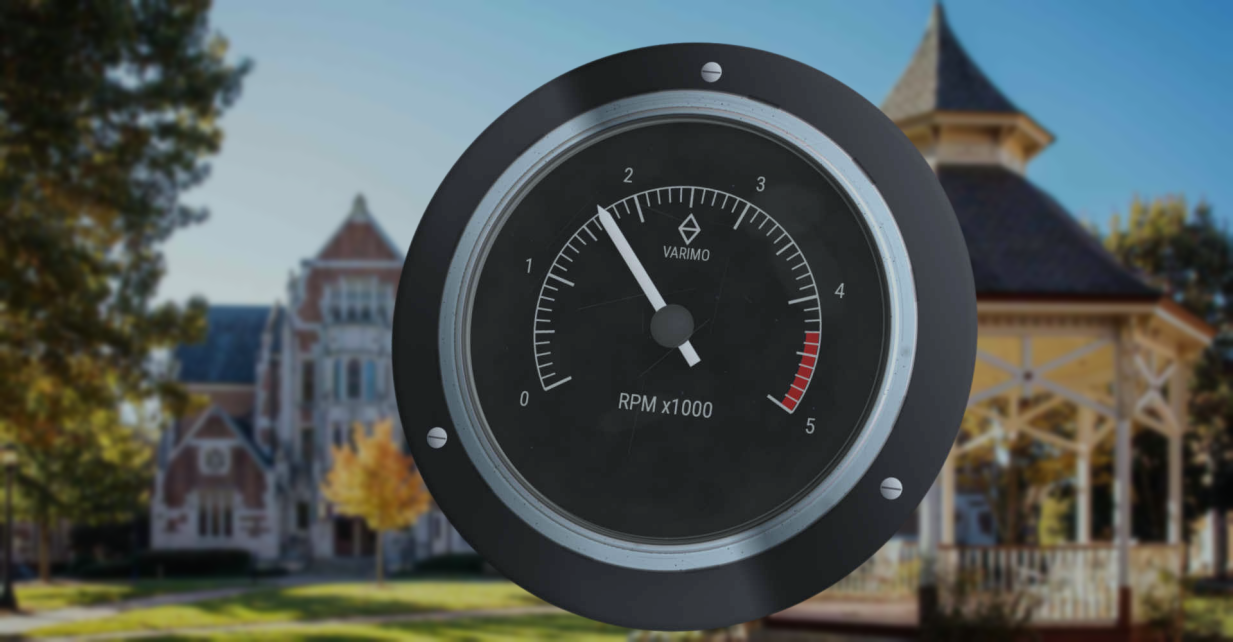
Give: 1700,rpm
